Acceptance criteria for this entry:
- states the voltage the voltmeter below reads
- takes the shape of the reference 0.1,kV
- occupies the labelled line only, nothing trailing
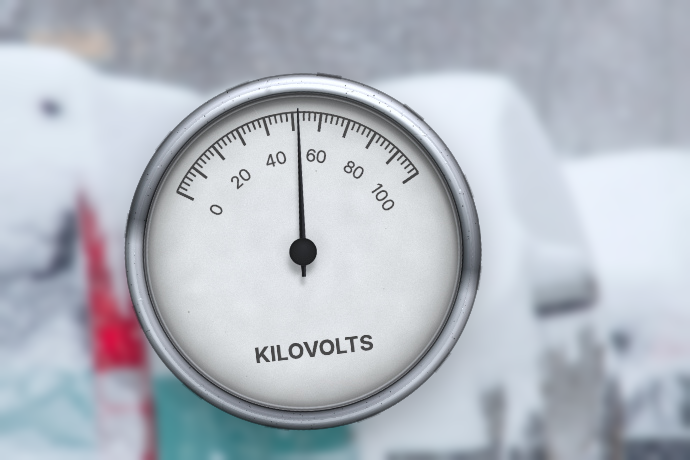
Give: 52,kV
